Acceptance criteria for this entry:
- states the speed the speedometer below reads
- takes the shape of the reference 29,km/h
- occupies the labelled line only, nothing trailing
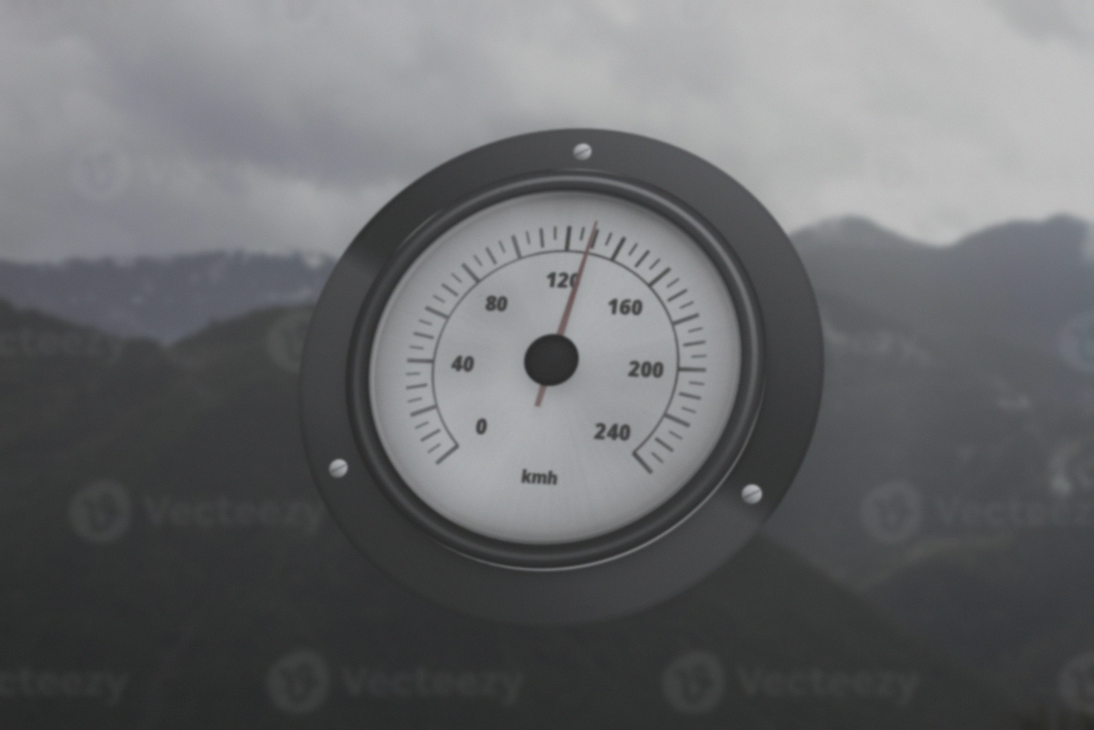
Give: 130,km/h
